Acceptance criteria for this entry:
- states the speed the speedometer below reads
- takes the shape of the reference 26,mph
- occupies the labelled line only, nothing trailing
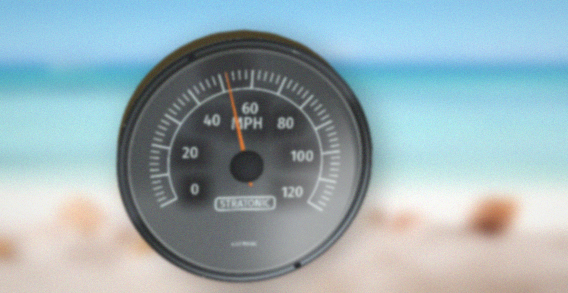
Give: 52,mph
